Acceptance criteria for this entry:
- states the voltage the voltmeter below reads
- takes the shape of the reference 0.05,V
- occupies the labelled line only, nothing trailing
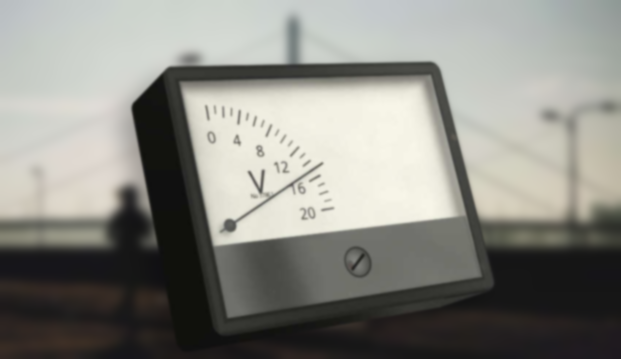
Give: 15,V
